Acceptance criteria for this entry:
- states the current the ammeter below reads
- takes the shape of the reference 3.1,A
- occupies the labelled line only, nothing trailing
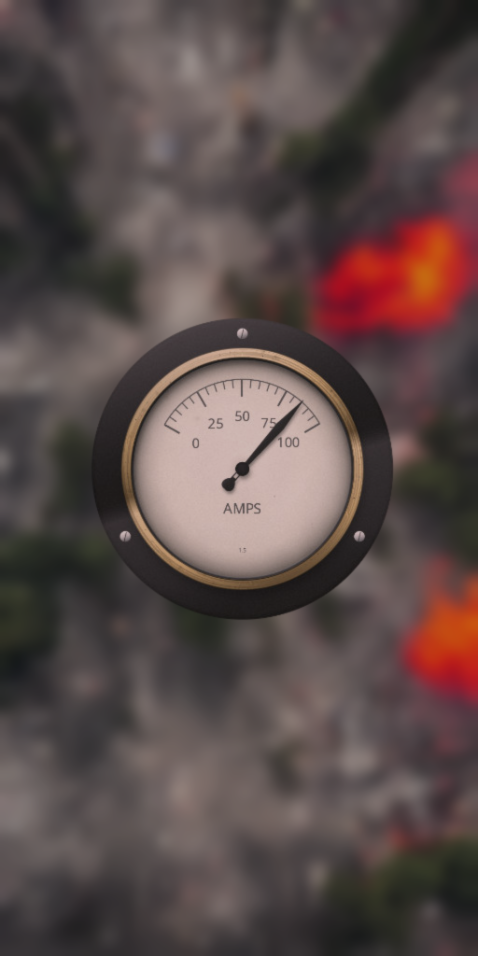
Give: 85,A
